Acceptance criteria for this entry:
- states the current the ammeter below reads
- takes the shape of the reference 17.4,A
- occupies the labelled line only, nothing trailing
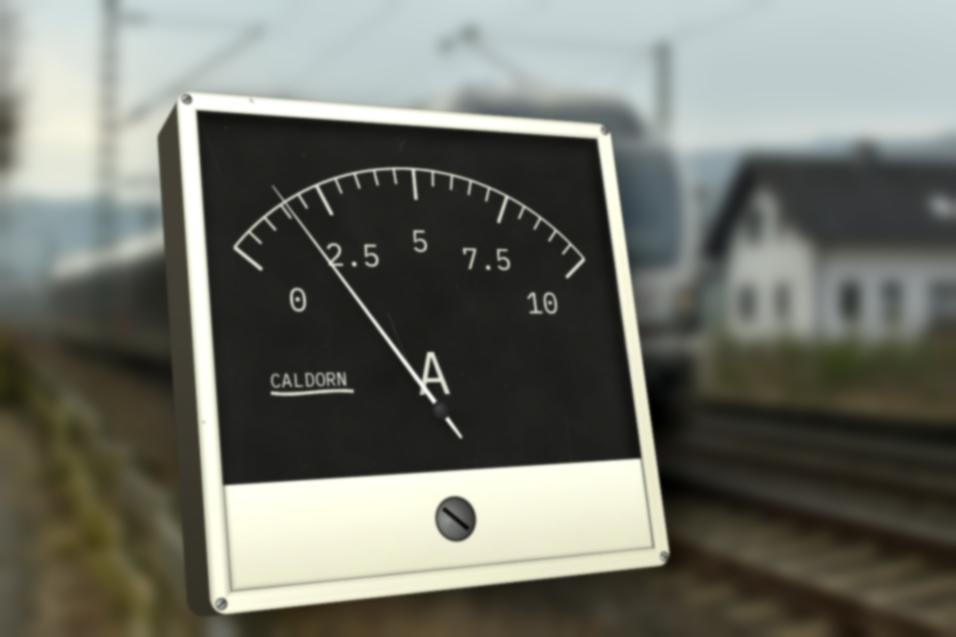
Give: 1.5,A
